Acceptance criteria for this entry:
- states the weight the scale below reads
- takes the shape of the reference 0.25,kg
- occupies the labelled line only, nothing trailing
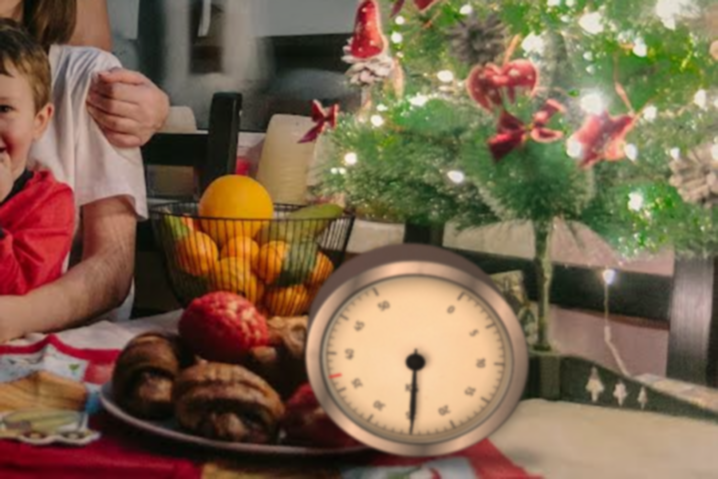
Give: 25,kg
